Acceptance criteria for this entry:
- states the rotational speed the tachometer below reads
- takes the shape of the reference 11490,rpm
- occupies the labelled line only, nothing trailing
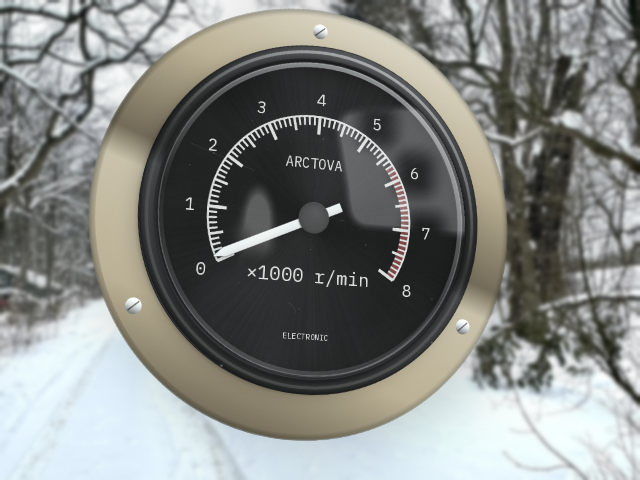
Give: 100,rpm
